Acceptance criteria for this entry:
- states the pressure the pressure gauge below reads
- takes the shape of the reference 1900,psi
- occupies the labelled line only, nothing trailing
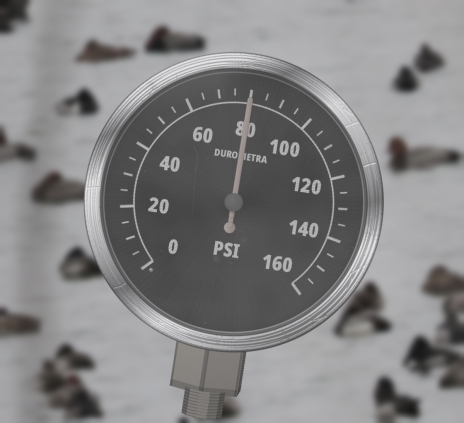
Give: 80,psi
